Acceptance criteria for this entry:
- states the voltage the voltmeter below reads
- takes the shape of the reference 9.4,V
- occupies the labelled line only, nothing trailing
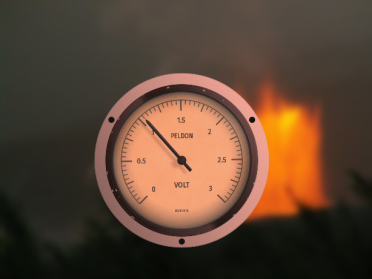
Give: 1.05,V
